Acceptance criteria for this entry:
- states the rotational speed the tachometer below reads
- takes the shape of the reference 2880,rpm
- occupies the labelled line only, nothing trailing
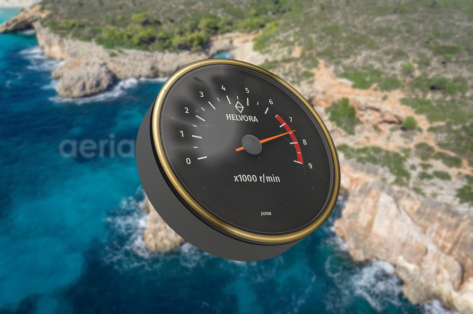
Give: 7500,rpm
